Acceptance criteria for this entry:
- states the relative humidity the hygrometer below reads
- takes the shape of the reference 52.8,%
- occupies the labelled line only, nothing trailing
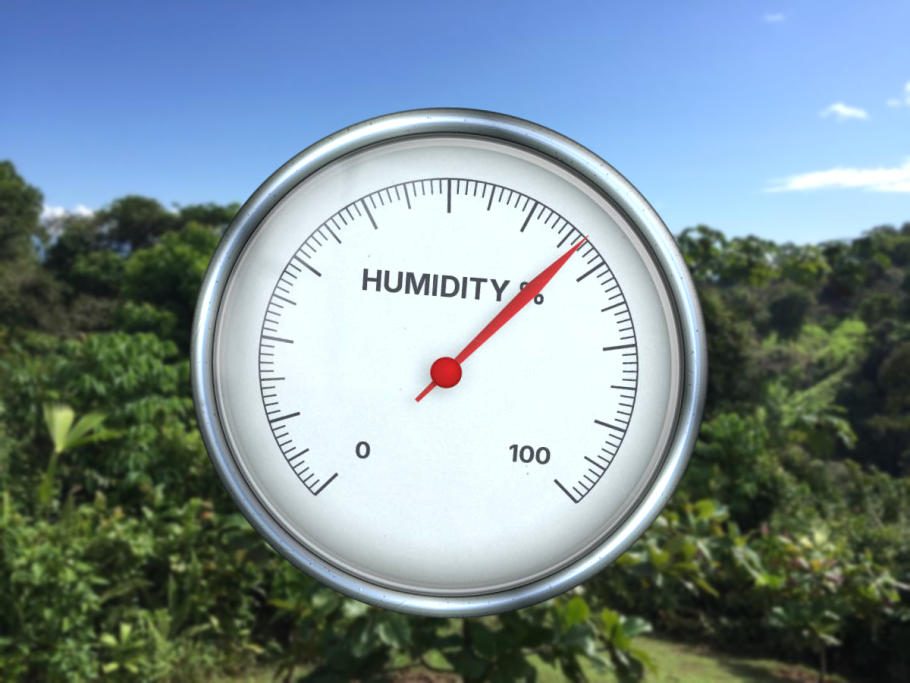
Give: 66.5,%
